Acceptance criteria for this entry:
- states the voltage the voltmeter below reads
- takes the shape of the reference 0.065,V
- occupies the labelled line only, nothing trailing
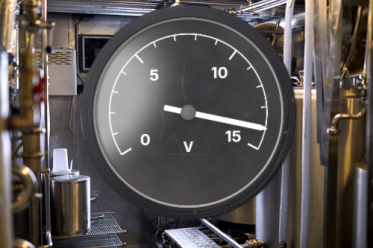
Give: 14,V
